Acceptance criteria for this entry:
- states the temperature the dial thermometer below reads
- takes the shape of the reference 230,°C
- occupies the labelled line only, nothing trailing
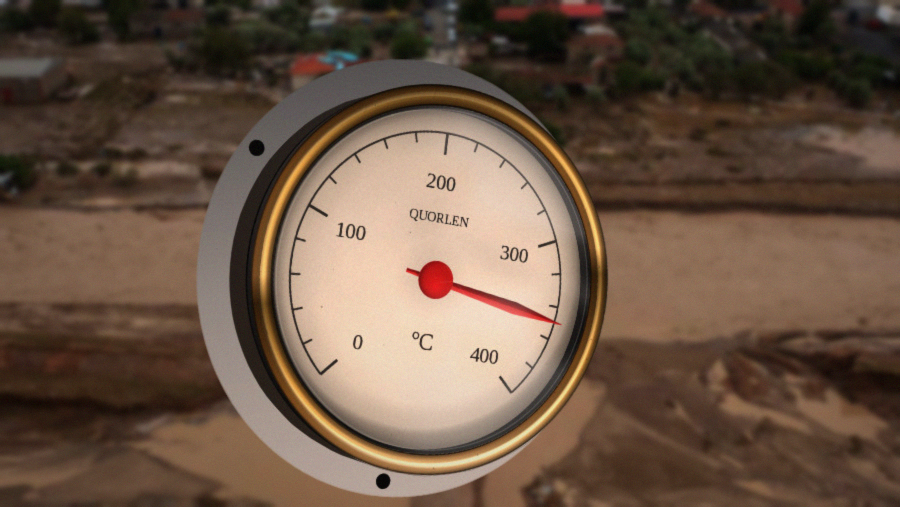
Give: 350,°C
